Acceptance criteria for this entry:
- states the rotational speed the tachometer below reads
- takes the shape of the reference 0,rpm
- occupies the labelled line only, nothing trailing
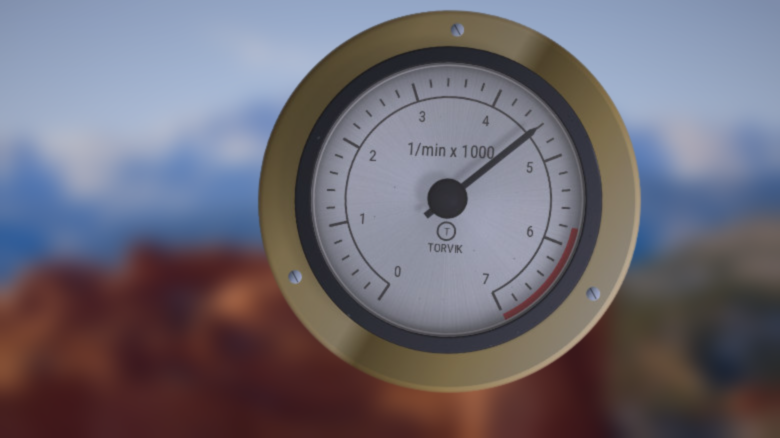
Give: 4600,rpm
